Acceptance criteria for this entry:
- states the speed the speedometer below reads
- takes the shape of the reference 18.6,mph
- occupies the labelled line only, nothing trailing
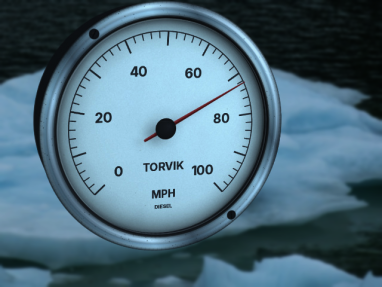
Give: 72,mph
